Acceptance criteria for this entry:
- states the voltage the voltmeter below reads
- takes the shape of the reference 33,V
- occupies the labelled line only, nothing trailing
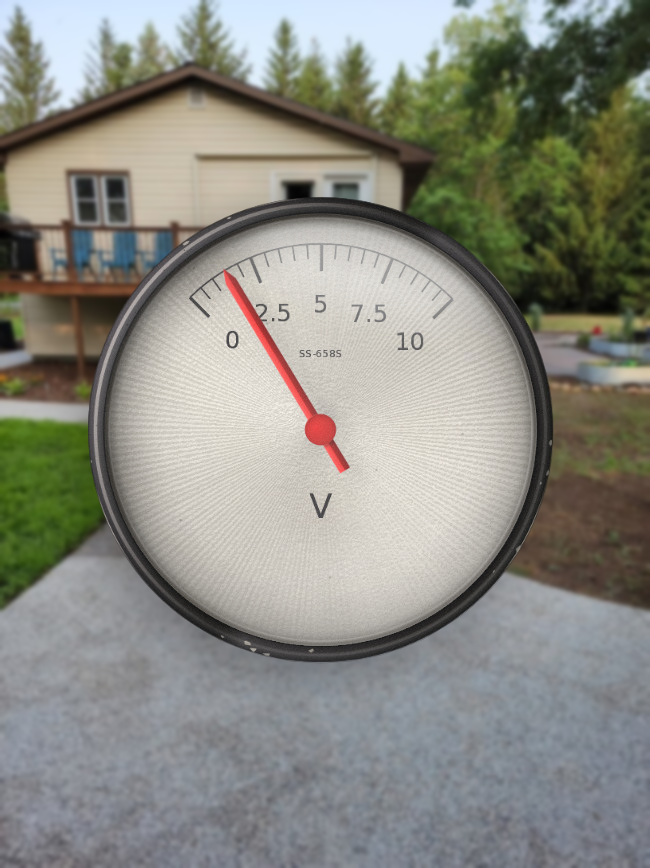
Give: 1.5,V
